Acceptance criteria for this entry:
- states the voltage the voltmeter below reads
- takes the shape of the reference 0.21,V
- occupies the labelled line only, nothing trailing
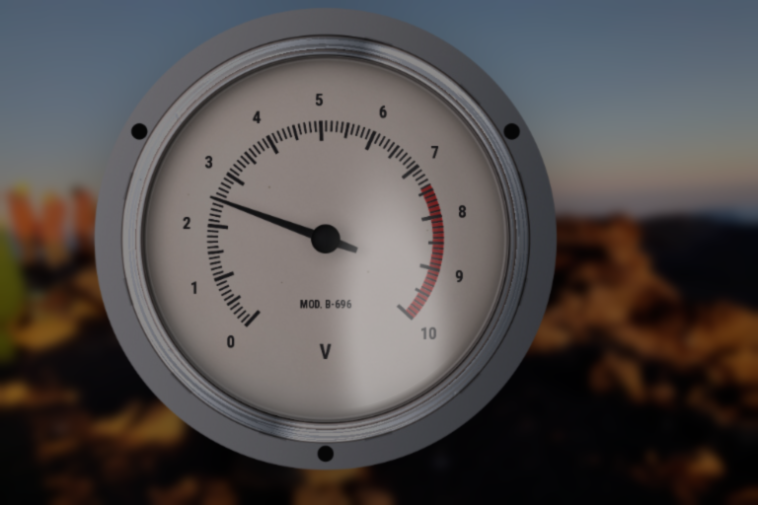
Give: 2.5,V
